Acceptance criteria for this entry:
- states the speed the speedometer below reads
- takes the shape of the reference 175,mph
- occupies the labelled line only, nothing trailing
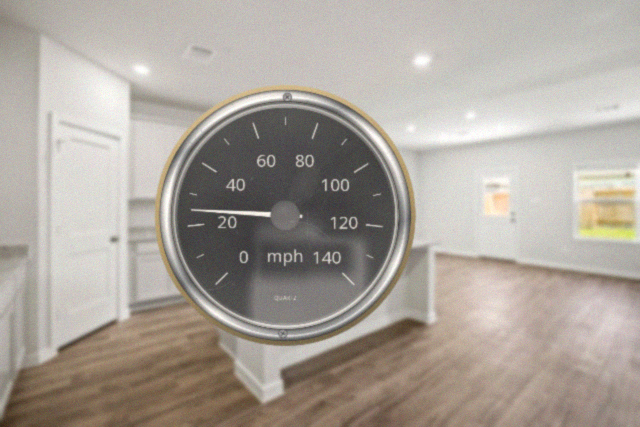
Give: 25,mph
